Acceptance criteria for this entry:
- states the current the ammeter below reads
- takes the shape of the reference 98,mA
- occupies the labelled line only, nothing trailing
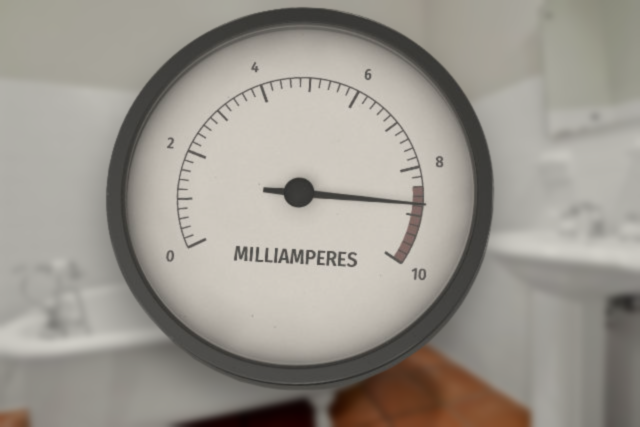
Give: 8.8,mA
